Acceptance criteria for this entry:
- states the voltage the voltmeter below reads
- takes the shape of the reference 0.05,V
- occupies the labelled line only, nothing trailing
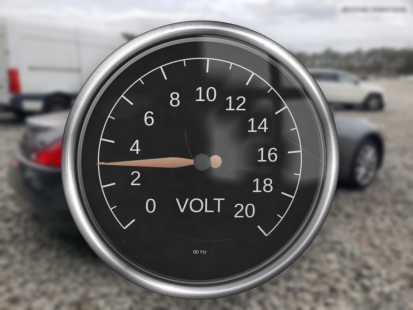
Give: 3,V
